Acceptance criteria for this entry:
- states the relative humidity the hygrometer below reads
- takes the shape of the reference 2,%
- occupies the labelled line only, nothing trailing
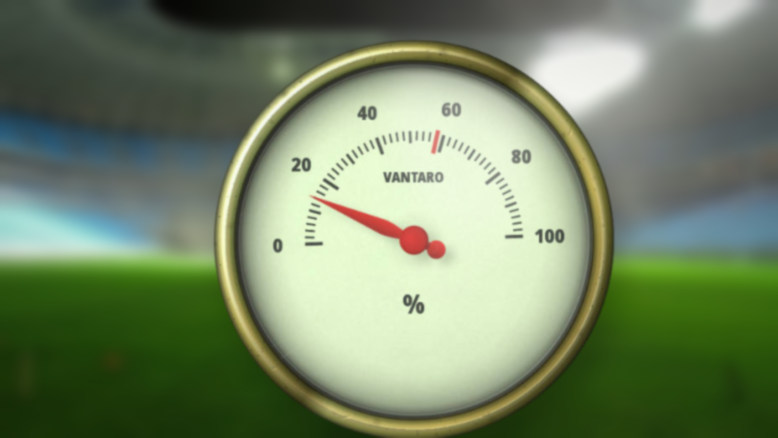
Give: 14,%
